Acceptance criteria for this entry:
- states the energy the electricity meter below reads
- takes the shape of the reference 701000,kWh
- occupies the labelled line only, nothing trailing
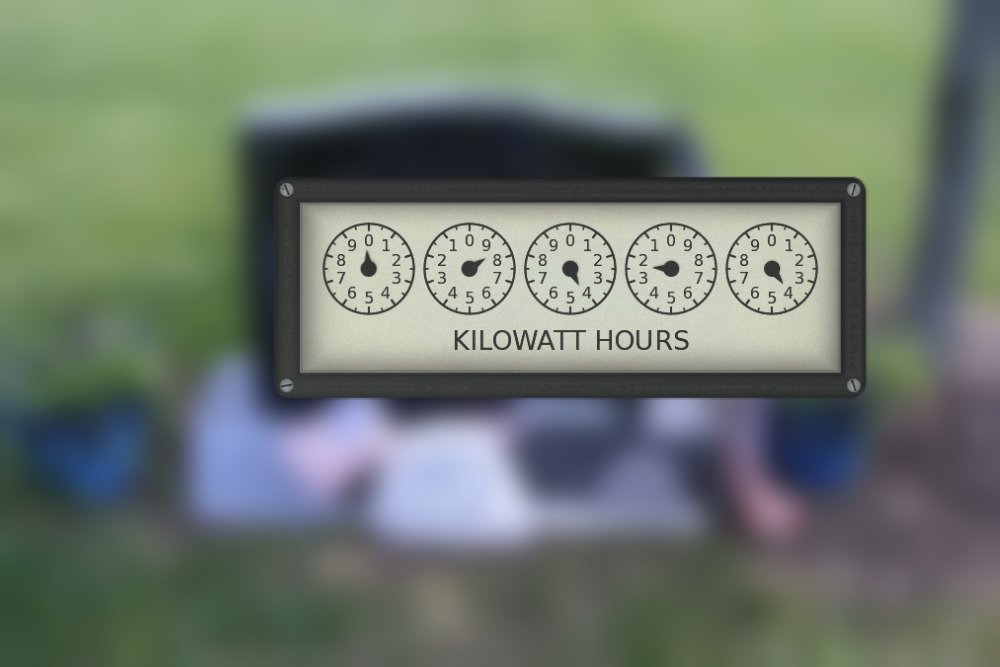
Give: 98424,kWh
